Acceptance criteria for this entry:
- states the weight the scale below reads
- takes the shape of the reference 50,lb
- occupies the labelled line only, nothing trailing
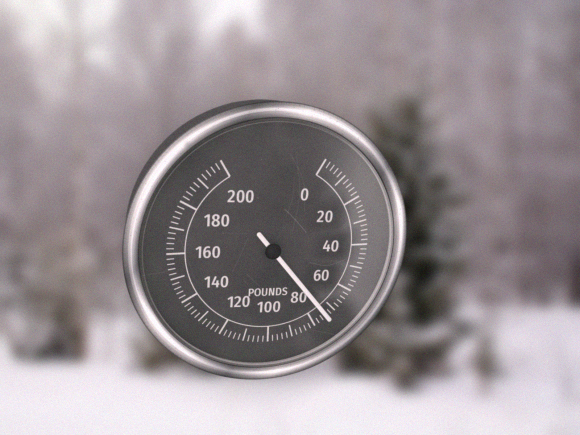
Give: 74,lb
